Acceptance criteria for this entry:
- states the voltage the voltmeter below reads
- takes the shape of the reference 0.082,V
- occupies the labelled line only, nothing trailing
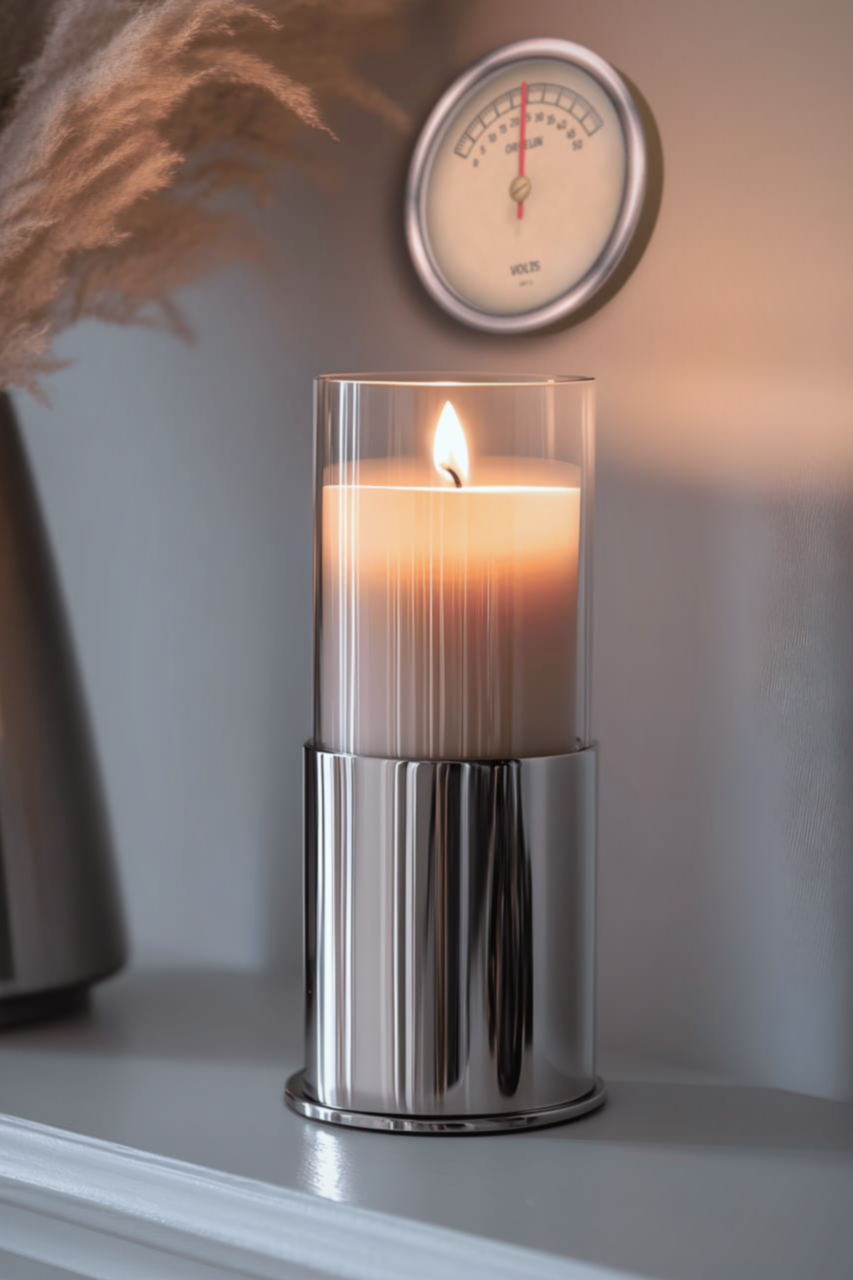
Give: 25,V
